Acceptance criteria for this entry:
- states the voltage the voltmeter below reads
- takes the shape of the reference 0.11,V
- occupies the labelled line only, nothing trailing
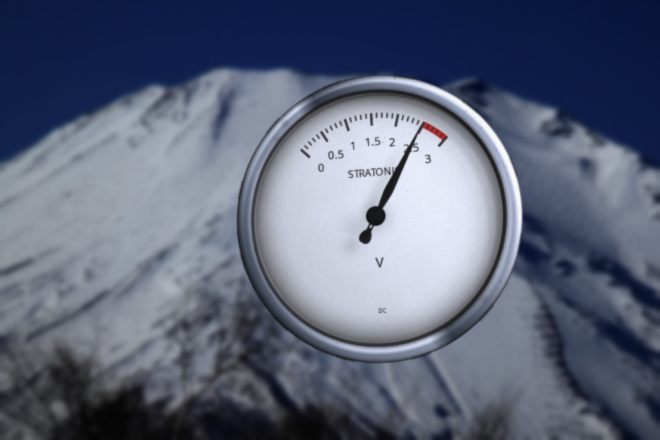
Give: 2.5,V
